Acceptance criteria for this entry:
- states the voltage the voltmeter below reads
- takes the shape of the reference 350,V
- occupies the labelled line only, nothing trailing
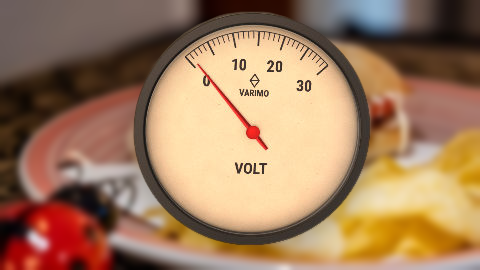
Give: 1,V
